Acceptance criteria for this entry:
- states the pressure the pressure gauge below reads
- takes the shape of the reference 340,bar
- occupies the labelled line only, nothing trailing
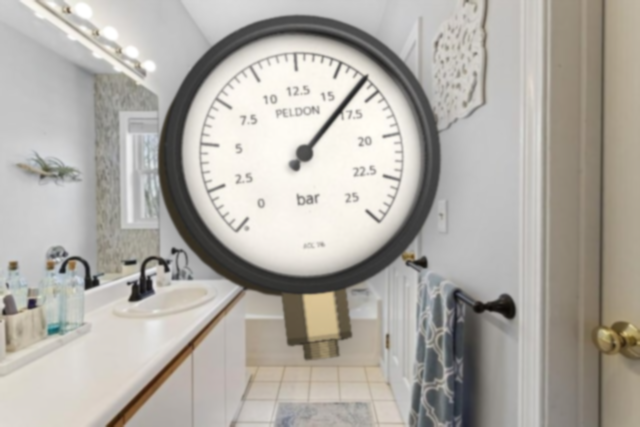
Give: 16.5,bar
